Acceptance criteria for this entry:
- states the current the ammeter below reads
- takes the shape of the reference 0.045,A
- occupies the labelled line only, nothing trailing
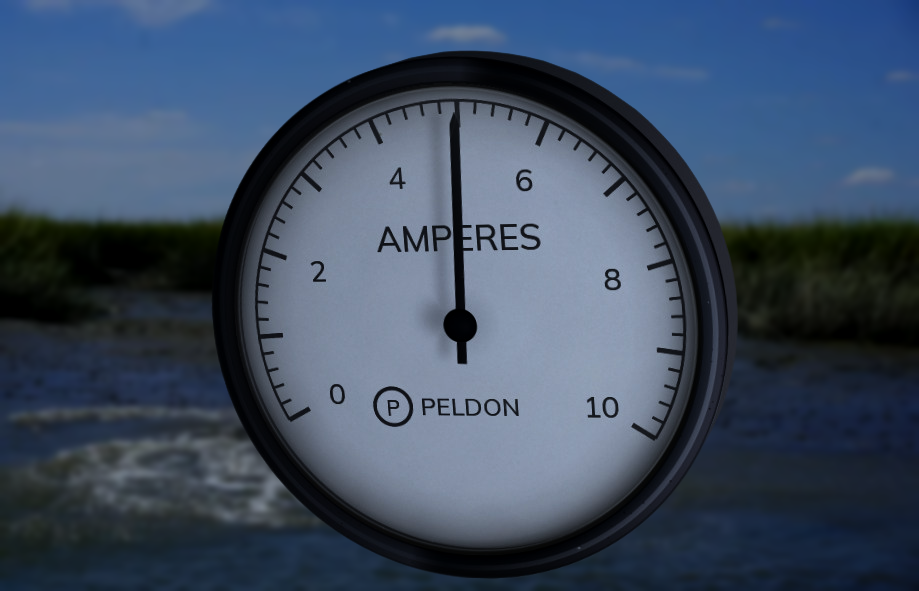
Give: 5,A
